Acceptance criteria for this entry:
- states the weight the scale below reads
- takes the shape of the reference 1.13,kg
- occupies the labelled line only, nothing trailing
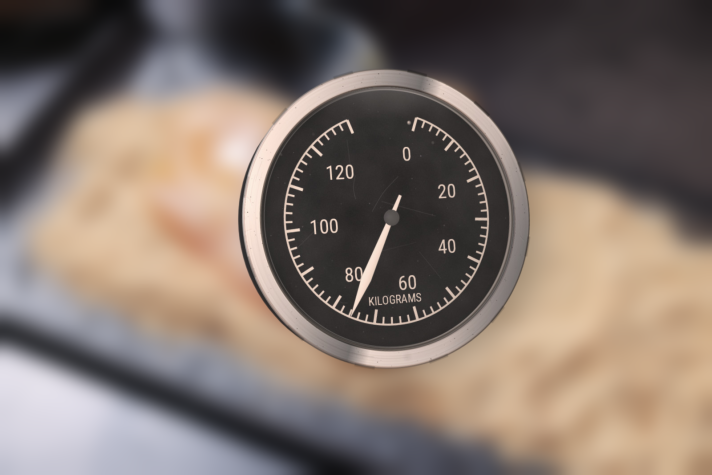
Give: 76,kg
